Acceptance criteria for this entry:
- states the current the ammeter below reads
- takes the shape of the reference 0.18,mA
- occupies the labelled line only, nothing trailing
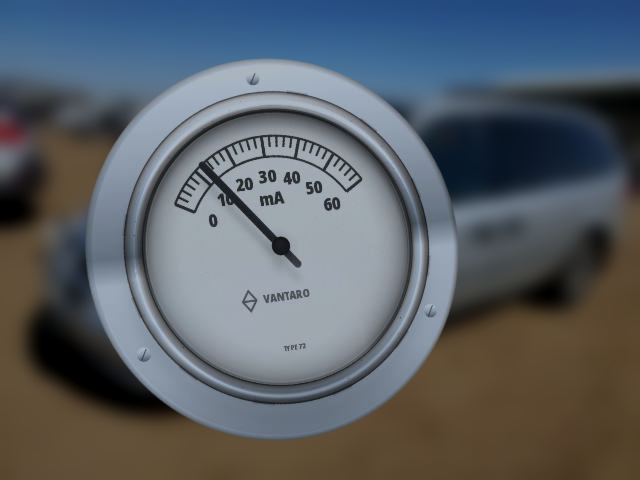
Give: 12,mA
